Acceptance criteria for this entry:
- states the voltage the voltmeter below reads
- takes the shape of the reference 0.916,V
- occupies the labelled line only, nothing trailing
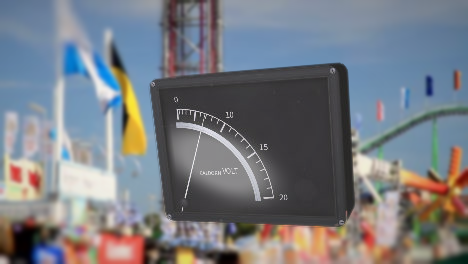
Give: 7,V
